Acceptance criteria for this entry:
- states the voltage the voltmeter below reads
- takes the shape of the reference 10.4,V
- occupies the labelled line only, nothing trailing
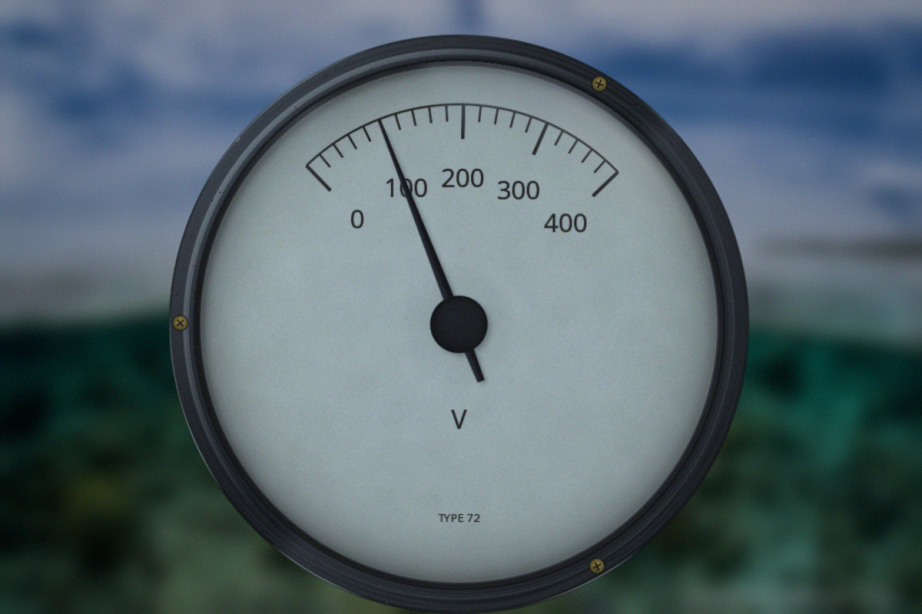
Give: 100,V
